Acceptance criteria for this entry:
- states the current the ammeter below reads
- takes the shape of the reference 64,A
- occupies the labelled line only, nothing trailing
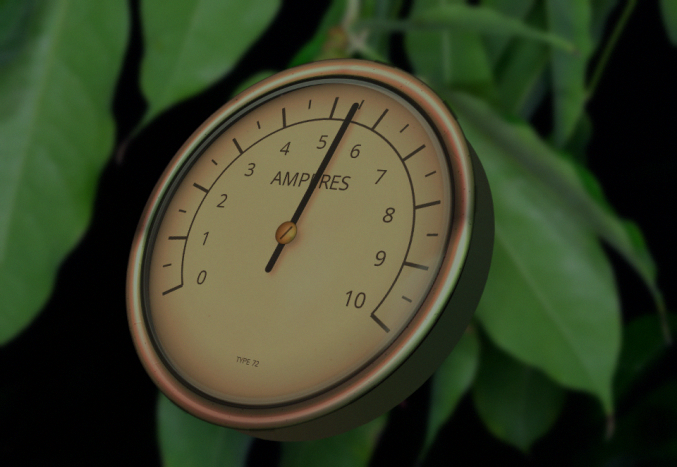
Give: 5.5,A
